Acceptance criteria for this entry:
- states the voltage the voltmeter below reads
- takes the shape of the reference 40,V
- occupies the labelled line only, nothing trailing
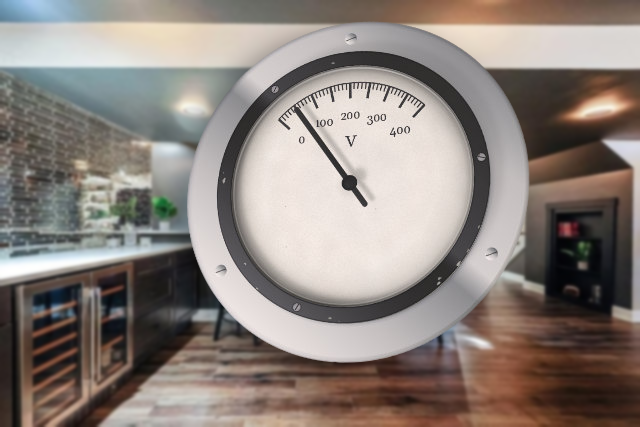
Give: 50,V
